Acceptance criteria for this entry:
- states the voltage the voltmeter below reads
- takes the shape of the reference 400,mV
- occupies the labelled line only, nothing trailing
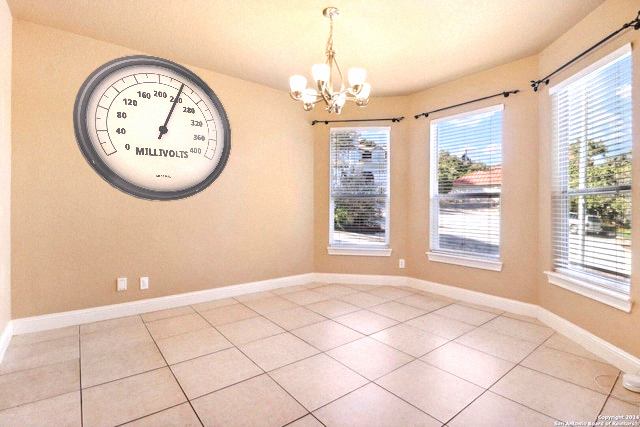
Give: 240,mV
